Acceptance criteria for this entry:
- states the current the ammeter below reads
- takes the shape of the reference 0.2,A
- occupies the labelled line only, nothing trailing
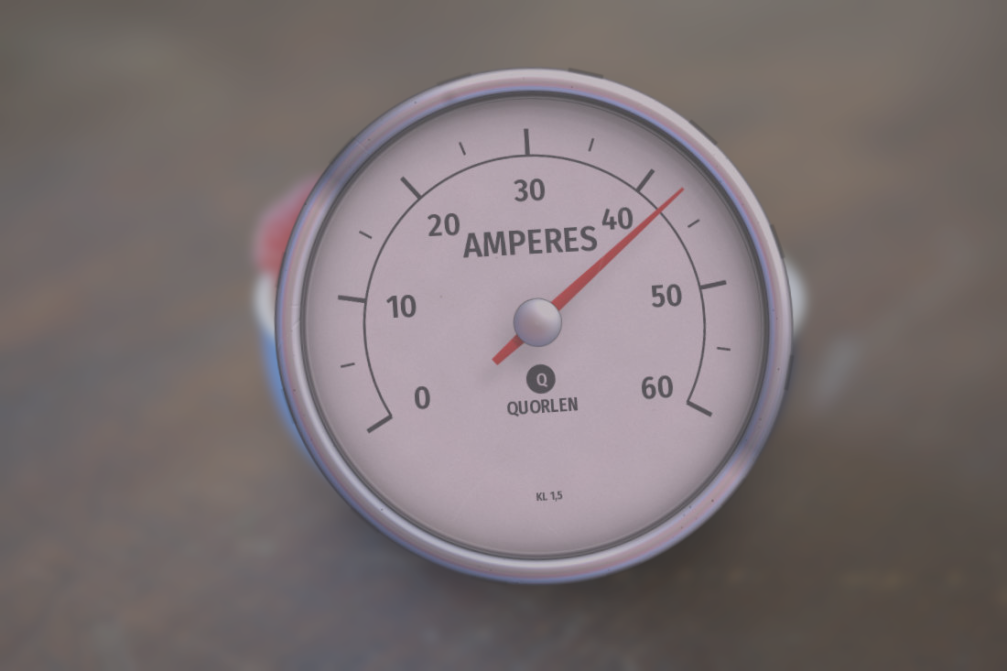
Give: 42.5,A
